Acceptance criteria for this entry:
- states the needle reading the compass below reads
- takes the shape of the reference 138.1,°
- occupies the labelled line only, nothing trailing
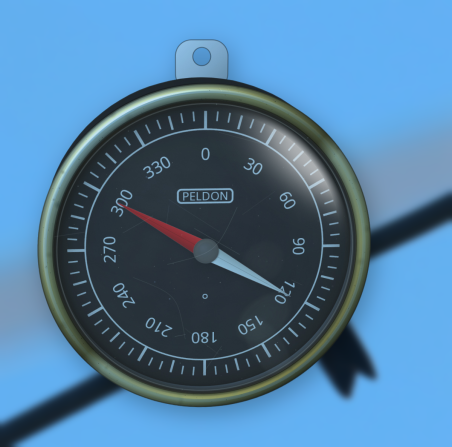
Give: 300,°
